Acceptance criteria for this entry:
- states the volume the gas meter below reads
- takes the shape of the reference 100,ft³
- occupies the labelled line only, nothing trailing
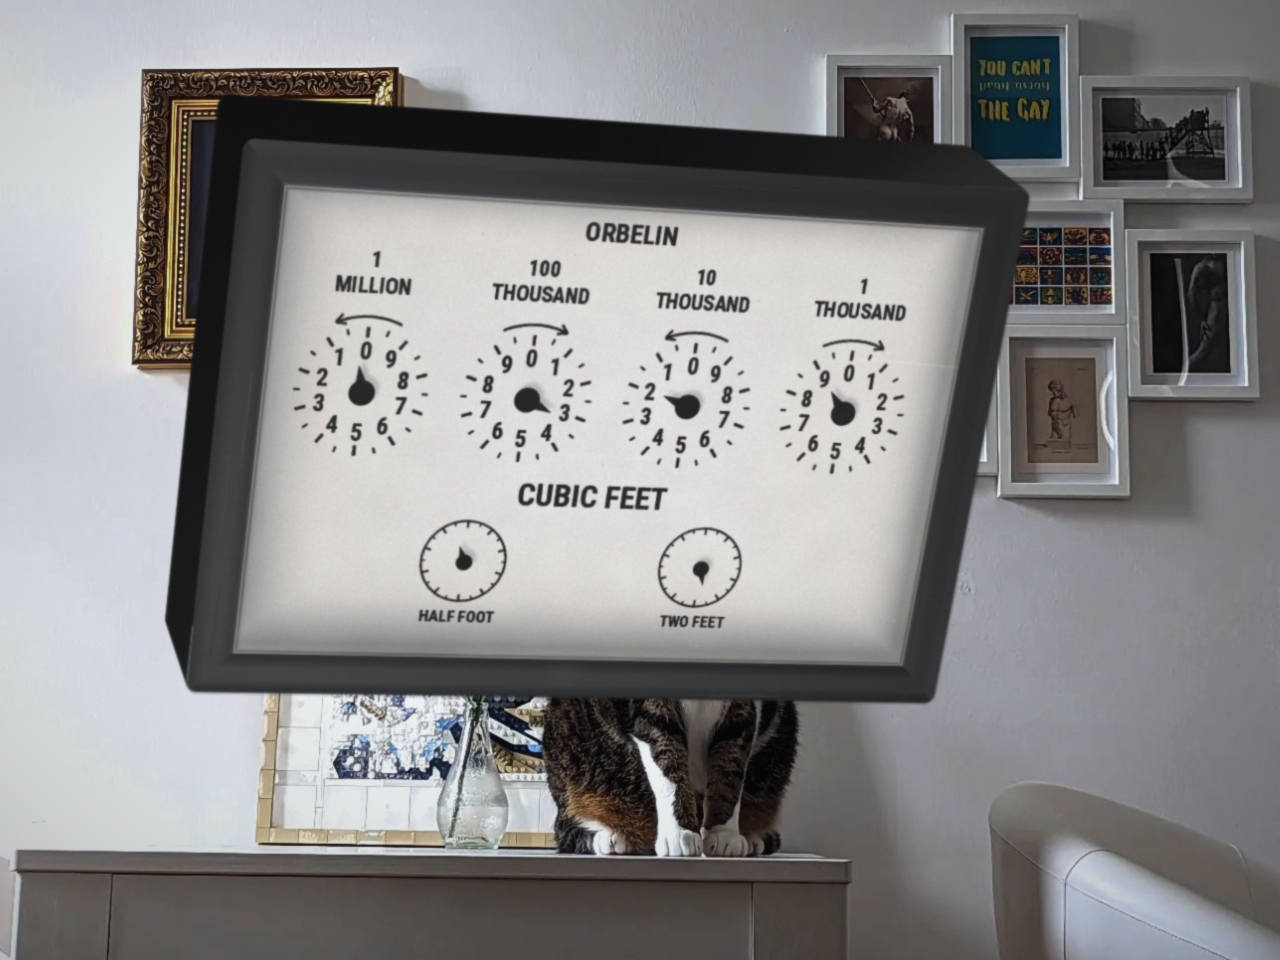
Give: 31900,ft³
